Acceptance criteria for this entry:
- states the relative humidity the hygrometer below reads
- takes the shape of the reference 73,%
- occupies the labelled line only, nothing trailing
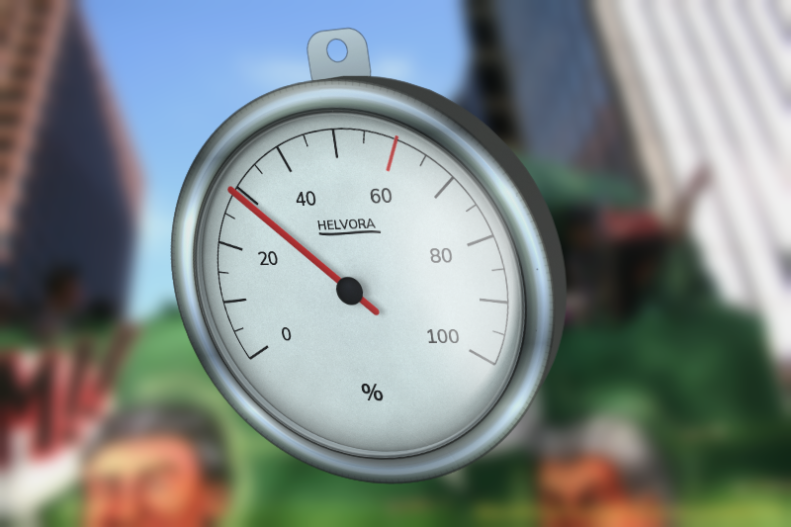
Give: 30,%
